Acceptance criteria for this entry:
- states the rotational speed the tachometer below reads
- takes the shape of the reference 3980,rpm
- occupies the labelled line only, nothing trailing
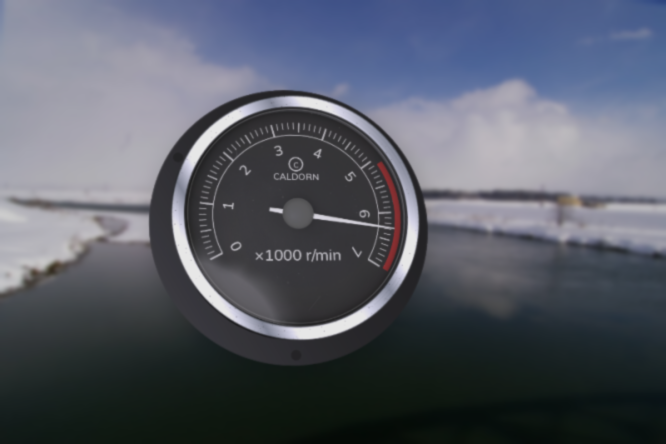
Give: 6300,rpm
